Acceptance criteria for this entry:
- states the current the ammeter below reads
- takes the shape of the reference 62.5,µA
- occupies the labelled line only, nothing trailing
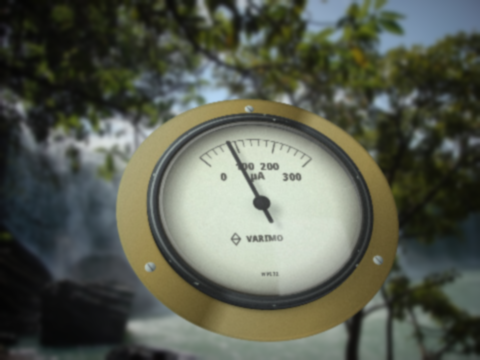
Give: 80,µA
